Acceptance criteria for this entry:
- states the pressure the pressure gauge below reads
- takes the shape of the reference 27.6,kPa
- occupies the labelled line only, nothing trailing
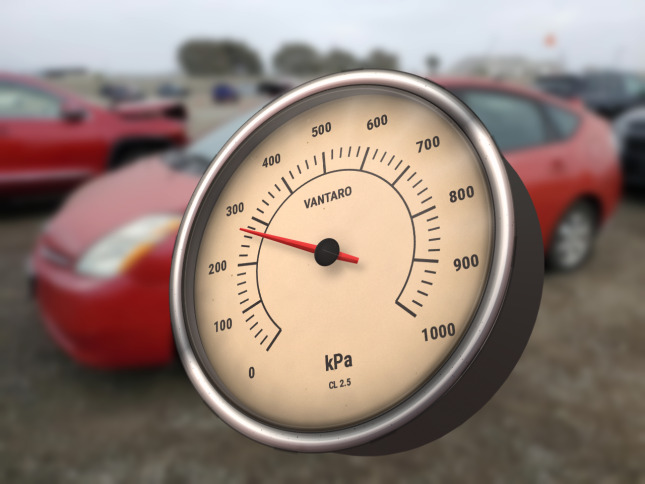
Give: 270,kPa
